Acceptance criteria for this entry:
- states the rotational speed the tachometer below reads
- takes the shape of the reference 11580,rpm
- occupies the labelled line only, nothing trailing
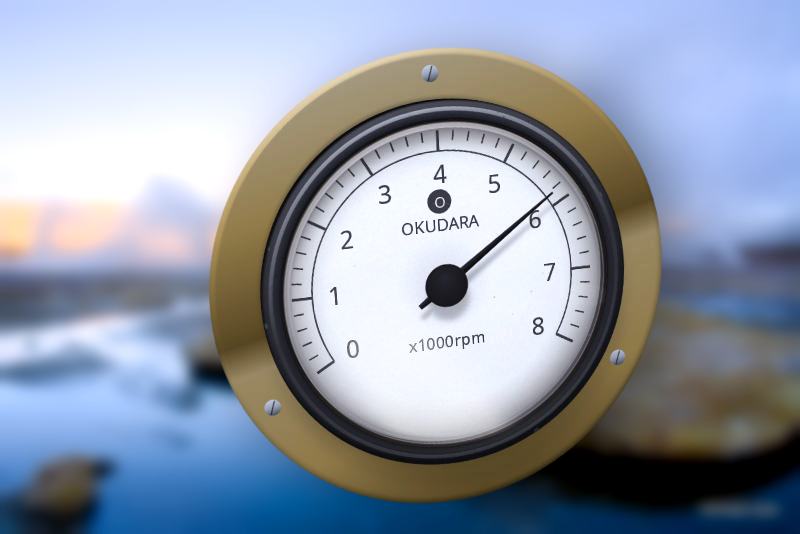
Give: 5800,rpm
